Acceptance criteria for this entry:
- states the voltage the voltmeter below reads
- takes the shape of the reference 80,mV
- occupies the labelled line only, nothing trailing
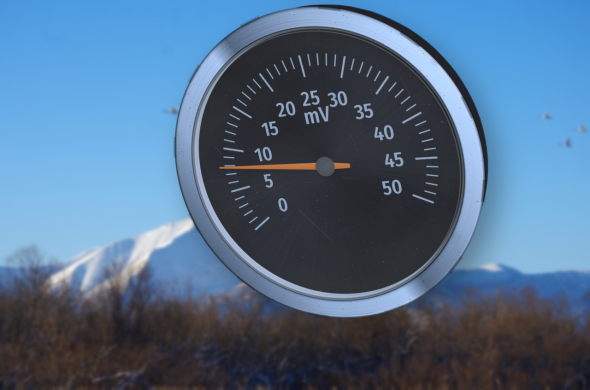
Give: 8,mV
